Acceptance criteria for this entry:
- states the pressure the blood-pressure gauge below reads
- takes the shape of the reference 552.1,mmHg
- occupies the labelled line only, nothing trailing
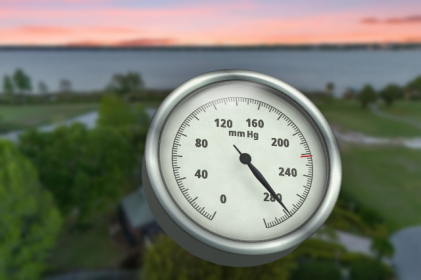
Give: 280,mmHg
